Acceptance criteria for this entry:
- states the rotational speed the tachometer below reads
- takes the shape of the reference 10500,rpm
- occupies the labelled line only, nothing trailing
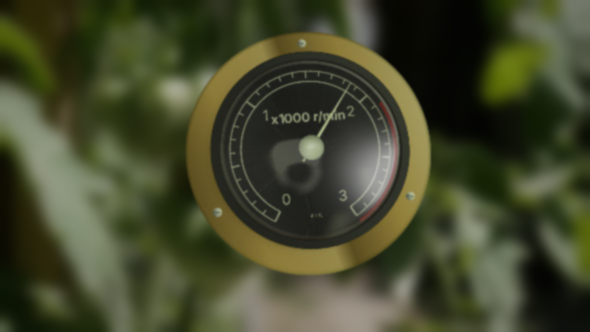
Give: 1850,rpm
